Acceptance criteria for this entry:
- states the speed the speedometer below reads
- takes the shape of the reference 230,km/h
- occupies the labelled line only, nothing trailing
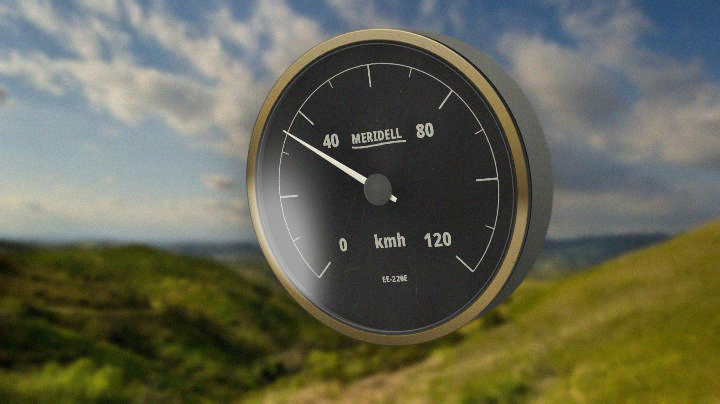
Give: 35,km/h
